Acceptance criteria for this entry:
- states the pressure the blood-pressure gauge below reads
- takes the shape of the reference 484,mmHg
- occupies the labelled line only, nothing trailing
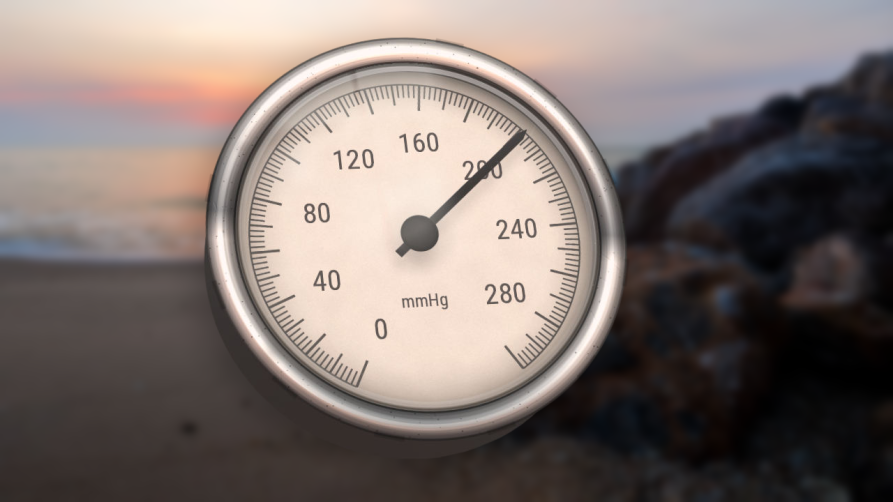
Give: 202,mmHg
